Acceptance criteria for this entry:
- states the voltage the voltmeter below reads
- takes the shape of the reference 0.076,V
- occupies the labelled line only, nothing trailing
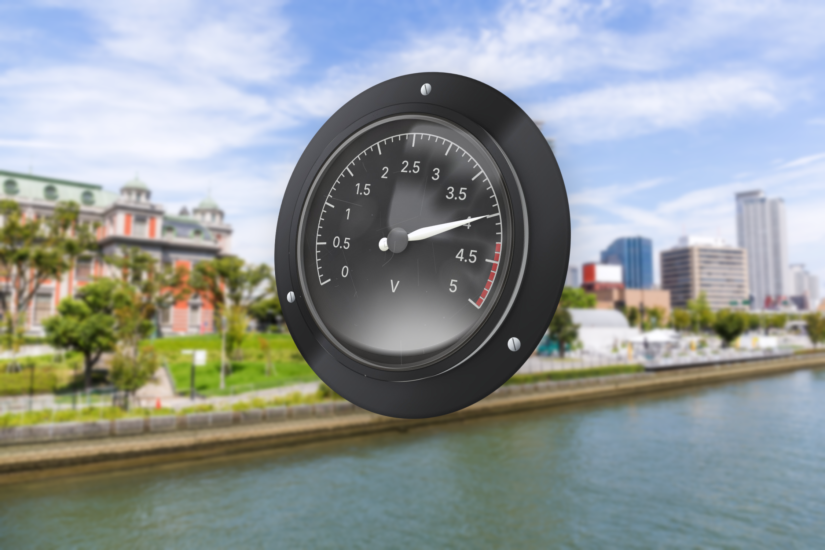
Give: 4,V
